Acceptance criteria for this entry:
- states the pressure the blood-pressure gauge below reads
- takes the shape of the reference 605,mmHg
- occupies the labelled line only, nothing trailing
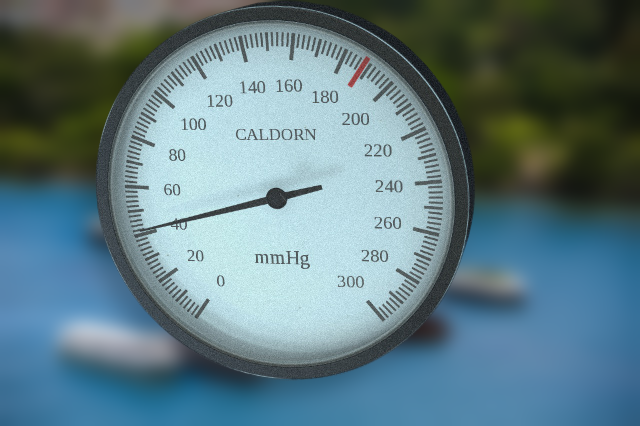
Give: 42,mmHg
